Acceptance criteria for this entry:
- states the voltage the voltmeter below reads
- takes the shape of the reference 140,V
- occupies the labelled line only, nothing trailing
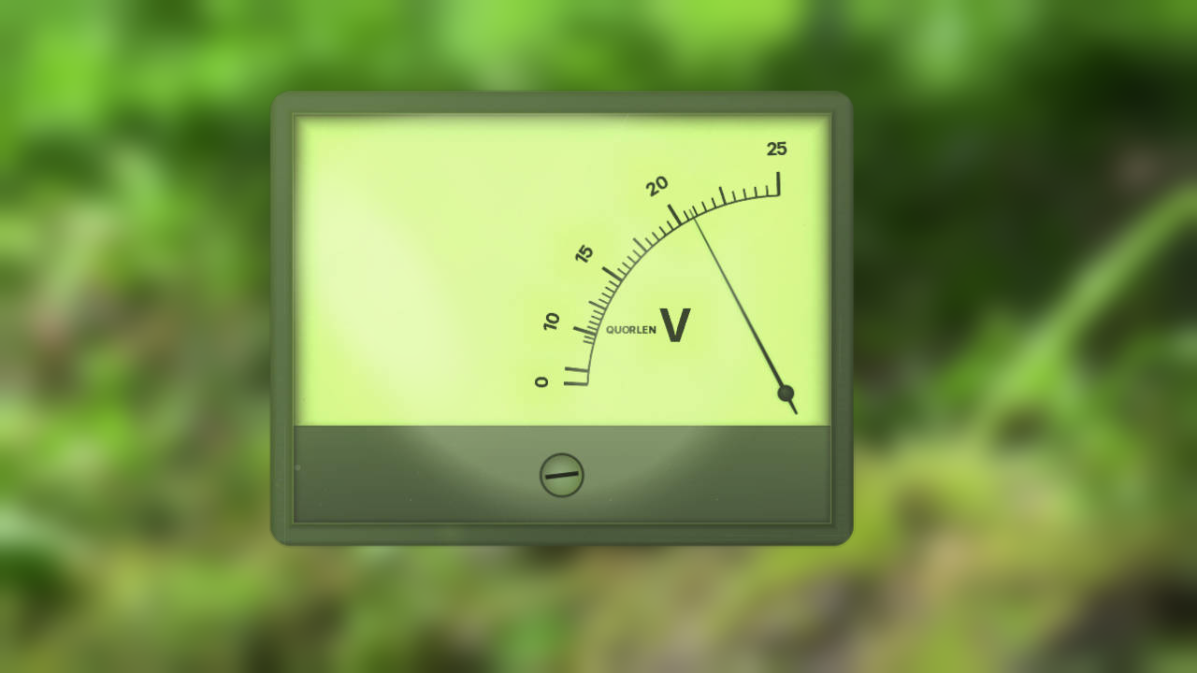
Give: 20.75,V
